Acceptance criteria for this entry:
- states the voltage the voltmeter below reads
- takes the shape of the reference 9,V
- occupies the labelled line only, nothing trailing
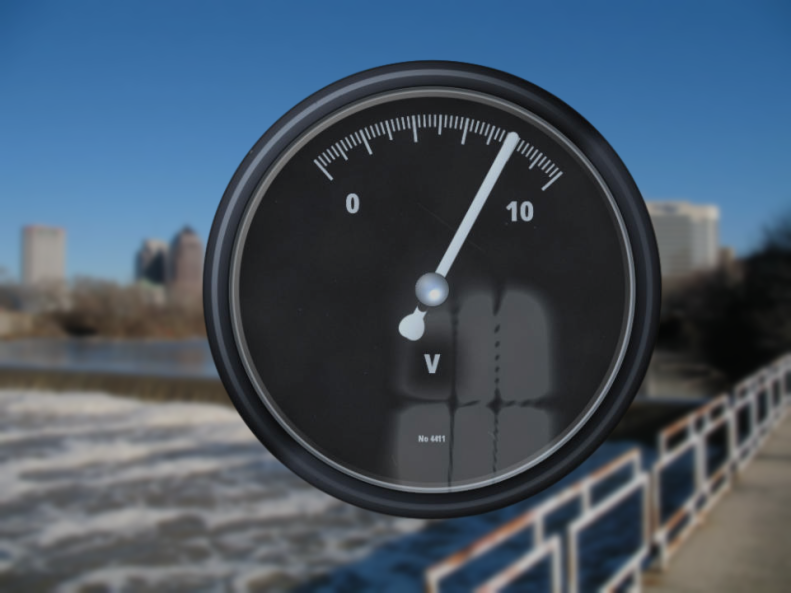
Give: 7.8,V
